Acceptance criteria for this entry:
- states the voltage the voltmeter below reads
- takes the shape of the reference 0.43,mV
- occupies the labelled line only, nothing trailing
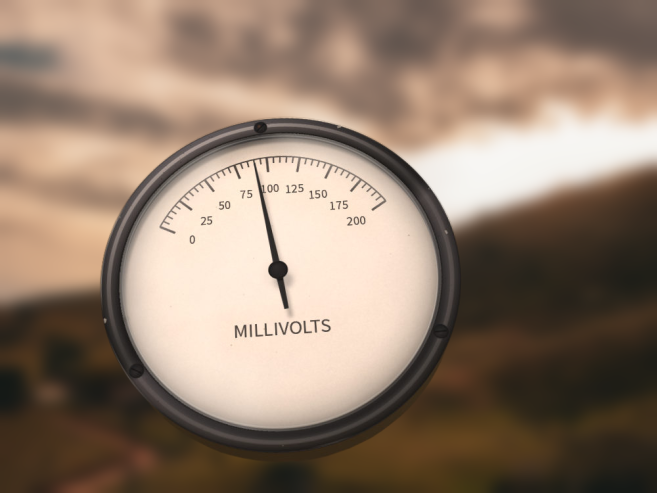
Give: 90,mV
